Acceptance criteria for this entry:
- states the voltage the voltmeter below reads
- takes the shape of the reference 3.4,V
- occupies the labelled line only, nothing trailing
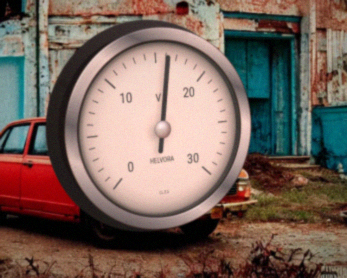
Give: 16,V
